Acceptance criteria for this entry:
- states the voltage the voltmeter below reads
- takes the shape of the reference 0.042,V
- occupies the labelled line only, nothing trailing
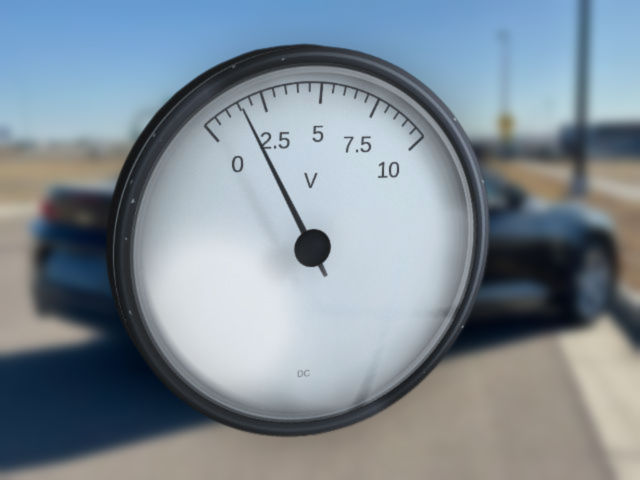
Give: 1.5,V
